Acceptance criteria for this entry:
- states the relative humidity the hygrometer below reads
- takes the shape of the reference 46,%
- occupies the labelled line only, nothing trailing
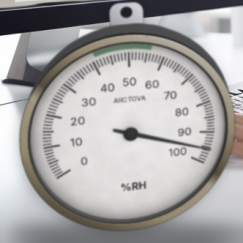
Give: 95,%
